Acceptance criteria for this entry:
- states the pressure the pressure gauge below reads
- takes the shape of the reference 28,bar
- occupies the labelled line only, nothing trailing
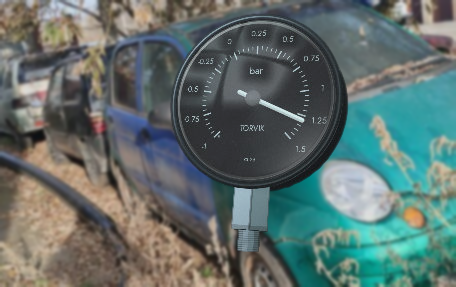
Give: 1.3,bar
